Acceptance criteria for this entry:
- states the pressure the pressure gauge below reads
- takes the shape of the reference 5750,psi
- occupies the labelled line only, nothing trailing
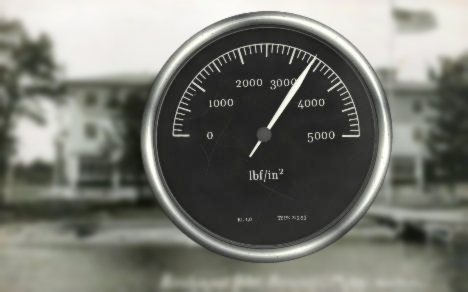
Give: 3400,psi
